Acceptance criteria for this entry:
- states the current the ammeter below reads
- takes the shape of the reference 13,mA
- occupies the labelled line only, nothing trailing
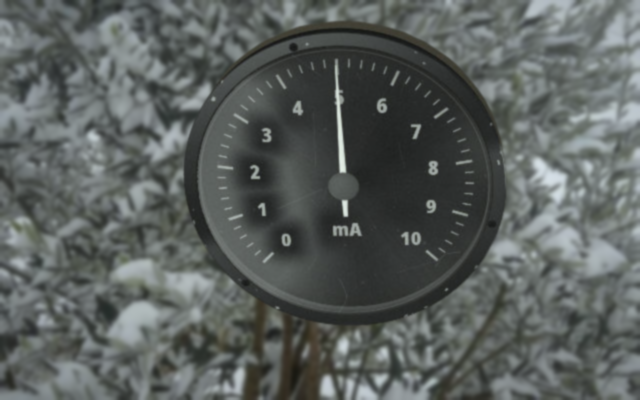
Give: 5,mA
